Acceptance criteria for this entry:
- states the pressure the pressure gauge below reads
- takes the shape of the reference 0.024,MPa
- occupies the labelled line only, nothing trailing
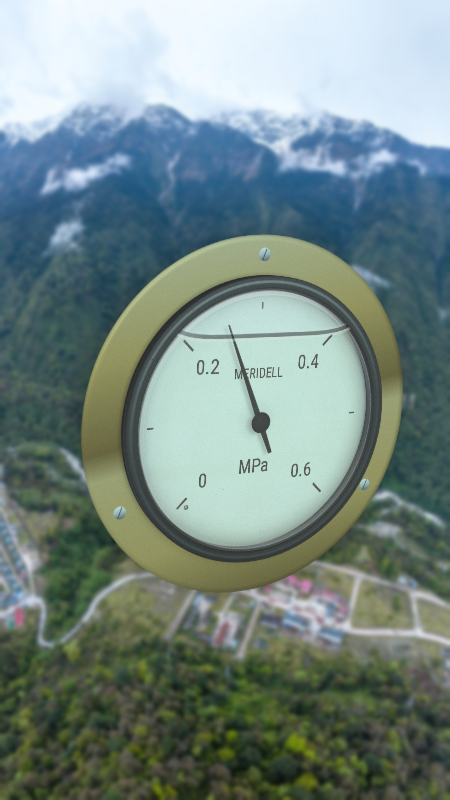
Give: 0.25,MPa
